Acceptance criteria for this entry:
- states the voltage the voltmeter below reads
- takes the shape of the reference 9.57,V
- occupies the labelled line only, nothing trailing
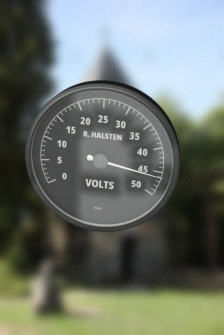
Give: 46,V
